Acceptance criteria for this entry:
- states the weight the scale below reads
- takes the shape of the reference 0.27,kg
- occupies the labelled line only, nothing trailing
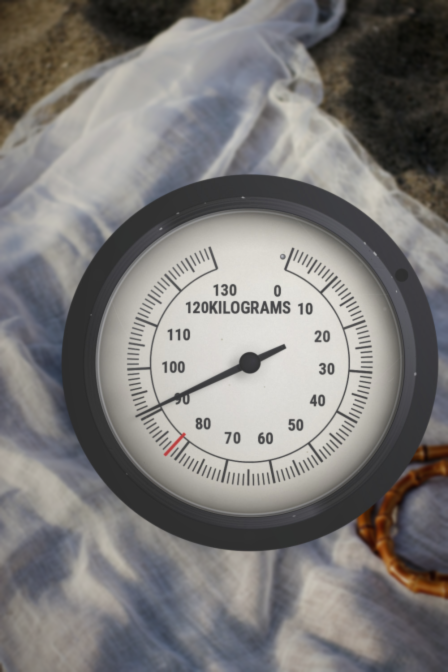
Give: 91,kg
